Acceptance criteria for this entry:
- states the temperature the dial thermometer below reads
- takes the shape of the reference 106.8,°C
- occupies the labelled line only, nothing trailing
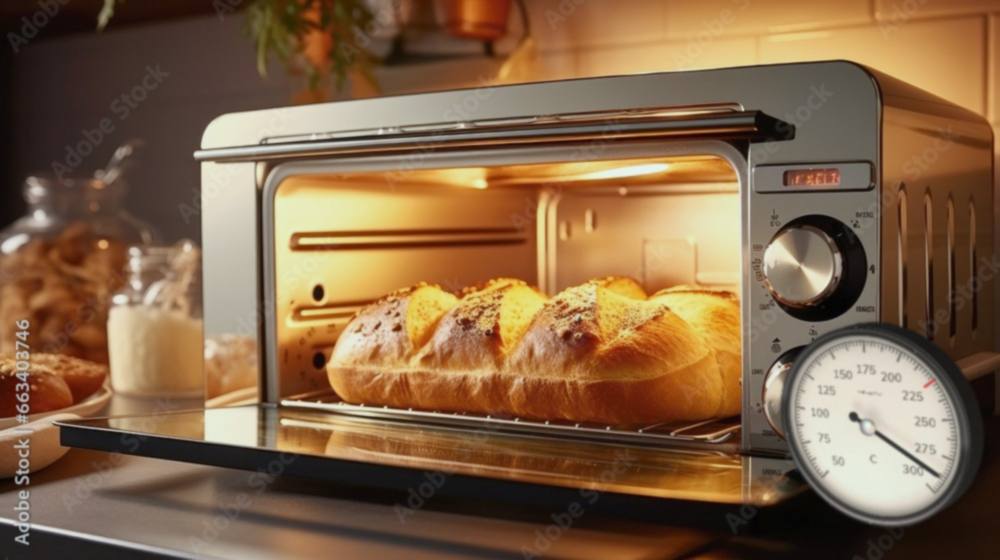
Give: 287.5,°C
